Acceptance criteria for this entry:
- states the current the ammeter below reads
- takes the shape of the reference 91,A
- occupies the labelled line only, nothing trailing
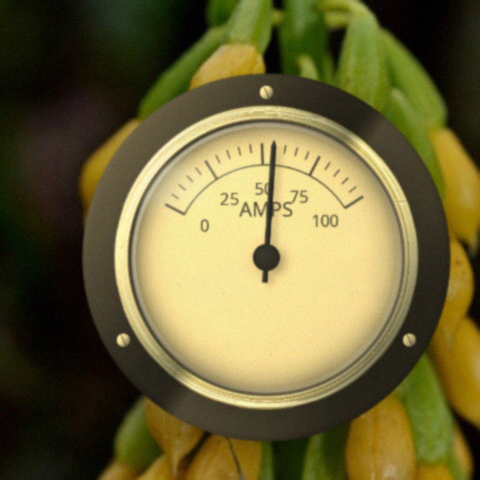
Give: 55,A
